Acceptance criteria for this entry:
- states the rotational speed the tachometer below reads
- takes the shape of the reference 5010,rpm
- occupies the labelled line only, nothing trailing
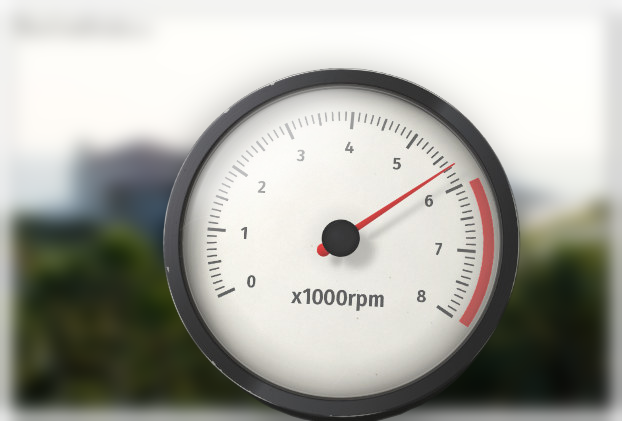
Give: 5700,rpm
